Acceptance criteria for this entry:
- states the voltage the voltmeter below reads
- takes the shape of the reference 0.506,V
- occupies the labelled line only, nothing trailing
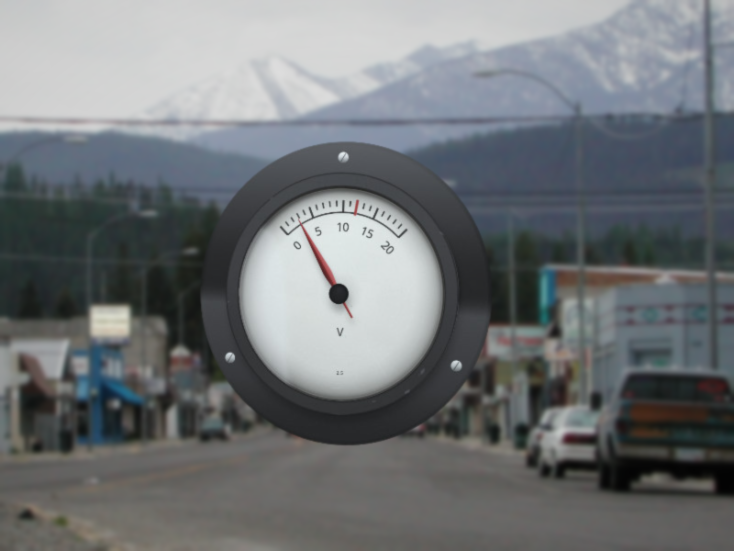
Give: 3,V
